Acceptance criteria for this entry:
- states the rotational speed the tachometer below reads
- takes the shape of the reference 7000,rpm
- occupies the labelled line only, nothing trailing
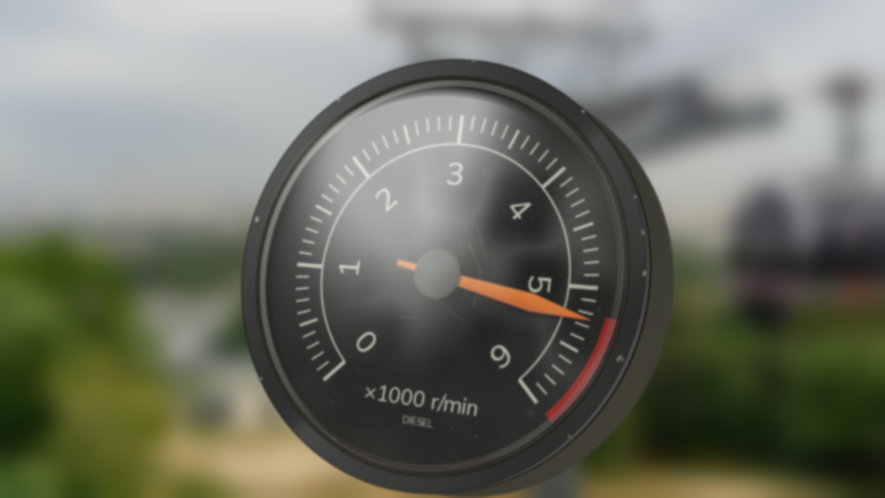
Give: 5250,rpm
